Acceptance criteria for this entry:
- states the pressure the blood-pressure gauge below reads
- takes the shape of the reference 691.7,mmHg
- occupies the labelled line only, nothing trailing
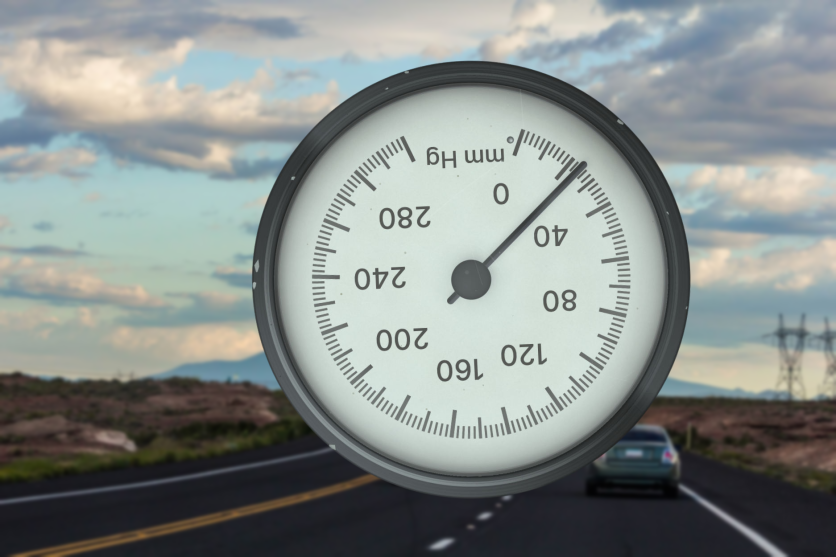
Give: 24,mmHg
